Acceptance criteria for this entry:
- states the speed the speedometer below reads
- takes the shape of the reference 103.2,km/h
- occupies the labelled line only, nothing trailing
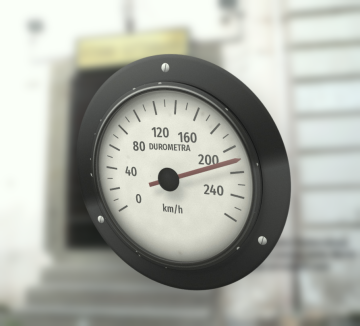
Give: 210,km/h
